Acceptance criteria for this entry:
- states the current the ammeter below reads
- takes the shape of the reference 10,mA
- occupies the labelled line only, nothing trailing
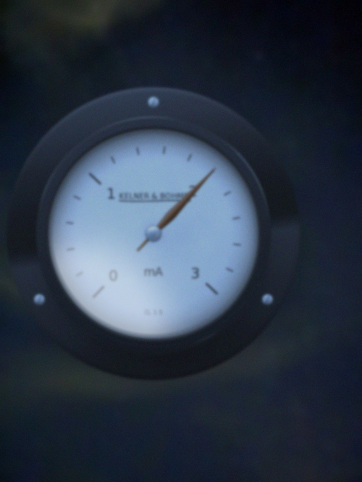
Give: 2,mA
